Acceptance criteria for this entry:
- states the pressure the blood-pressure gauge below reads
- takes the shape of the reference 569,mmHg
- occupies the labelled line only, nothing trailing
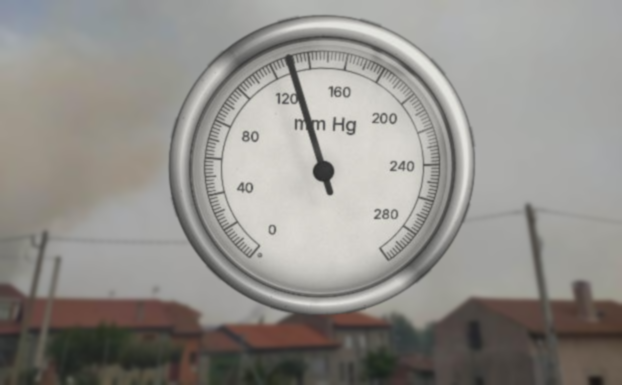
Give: 130,mmHg
